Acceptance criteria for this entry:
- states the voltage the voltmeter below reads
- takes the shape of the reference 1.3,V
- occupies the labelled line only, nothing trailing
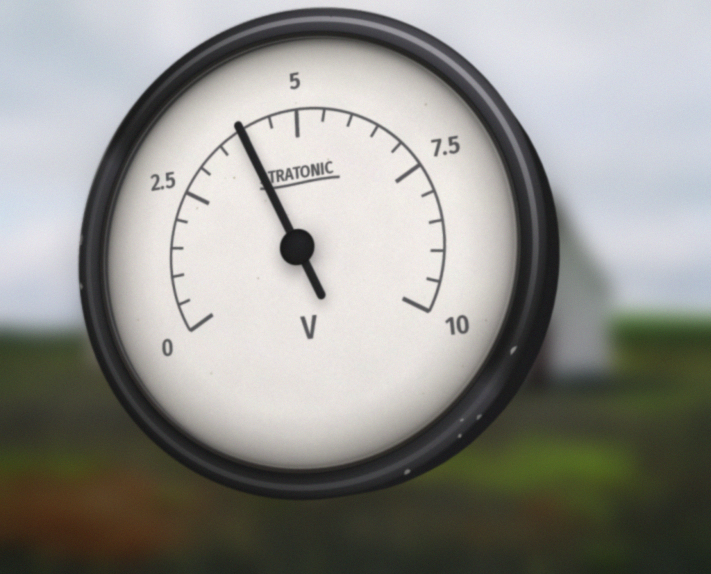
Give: 4,V
